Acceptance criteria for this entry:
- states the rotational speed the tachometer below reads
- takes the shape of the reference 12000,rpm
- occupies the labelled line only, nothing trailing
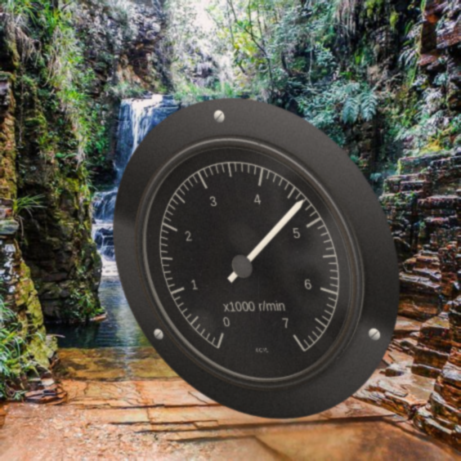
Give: 4700,rpm
